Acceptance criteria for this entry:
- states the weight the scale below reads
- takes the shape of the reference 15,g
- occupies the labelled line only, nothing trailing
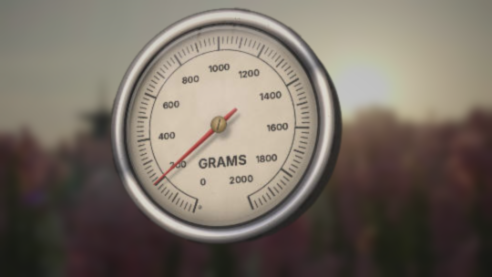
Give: 200,g
